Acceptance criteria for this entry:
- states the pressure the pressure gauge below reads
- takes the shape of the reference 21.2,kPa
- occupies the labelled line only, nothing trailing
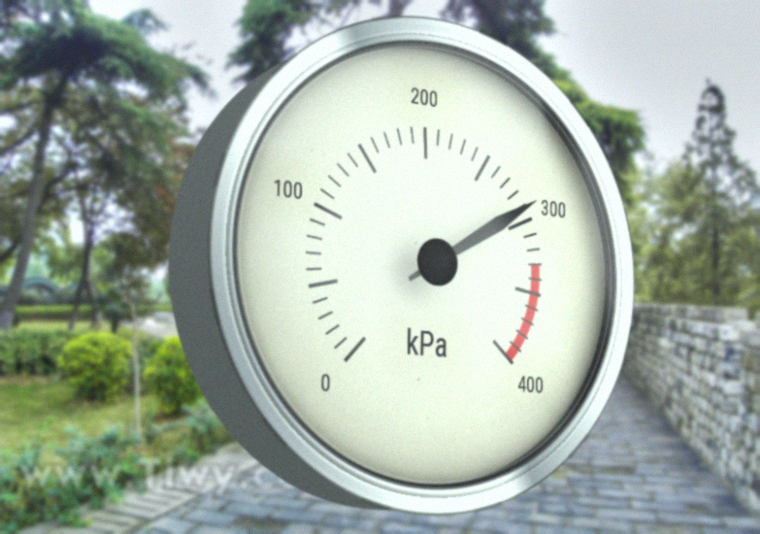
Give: 290,kPa
